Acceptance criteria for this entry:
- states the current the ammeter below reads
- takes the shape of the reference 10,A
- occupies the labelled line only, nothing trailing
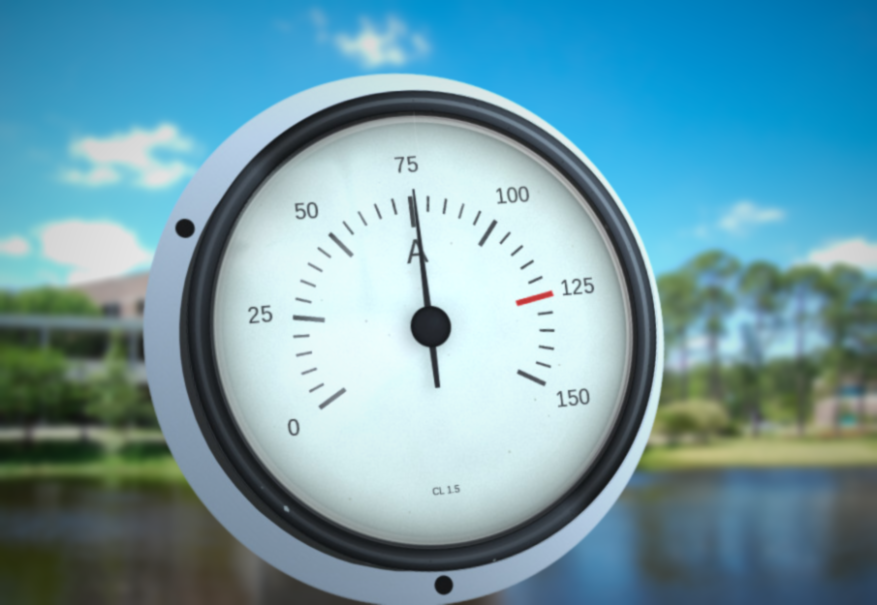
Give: 75,A
